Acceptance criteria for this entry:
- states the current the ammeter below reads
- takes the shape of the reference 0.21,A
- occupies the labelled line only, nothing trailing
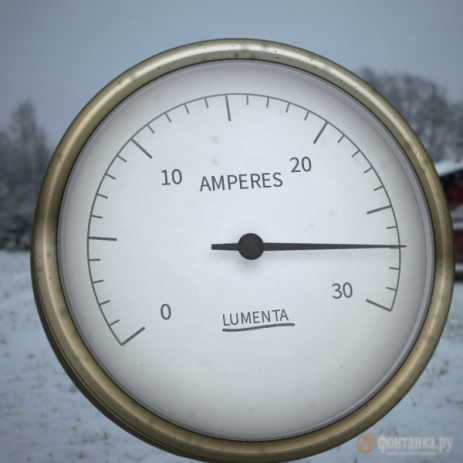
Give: 27,A
